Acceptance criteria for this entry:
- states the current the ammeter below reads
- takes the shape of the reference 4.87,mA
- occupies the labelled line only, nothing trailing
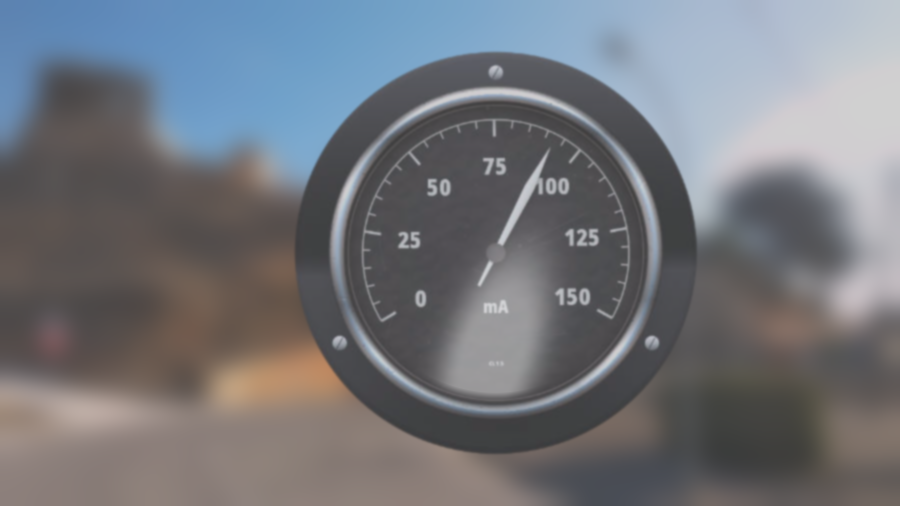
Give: 92.5,mA
